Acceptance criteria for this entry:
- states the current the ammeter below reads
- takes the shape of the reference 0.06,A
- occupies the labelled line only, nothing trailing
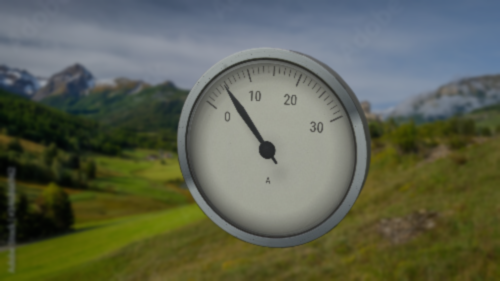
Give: 5,A
